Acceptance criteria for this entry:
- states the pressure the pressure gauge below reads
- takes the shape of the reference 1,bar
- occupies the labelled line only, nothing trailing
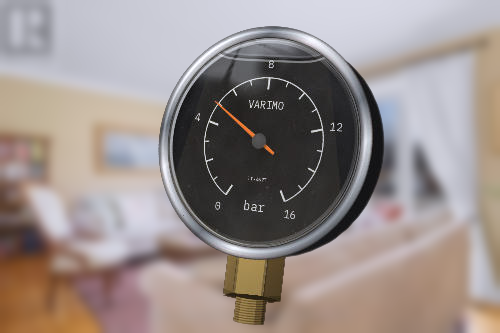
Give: 5,bar
